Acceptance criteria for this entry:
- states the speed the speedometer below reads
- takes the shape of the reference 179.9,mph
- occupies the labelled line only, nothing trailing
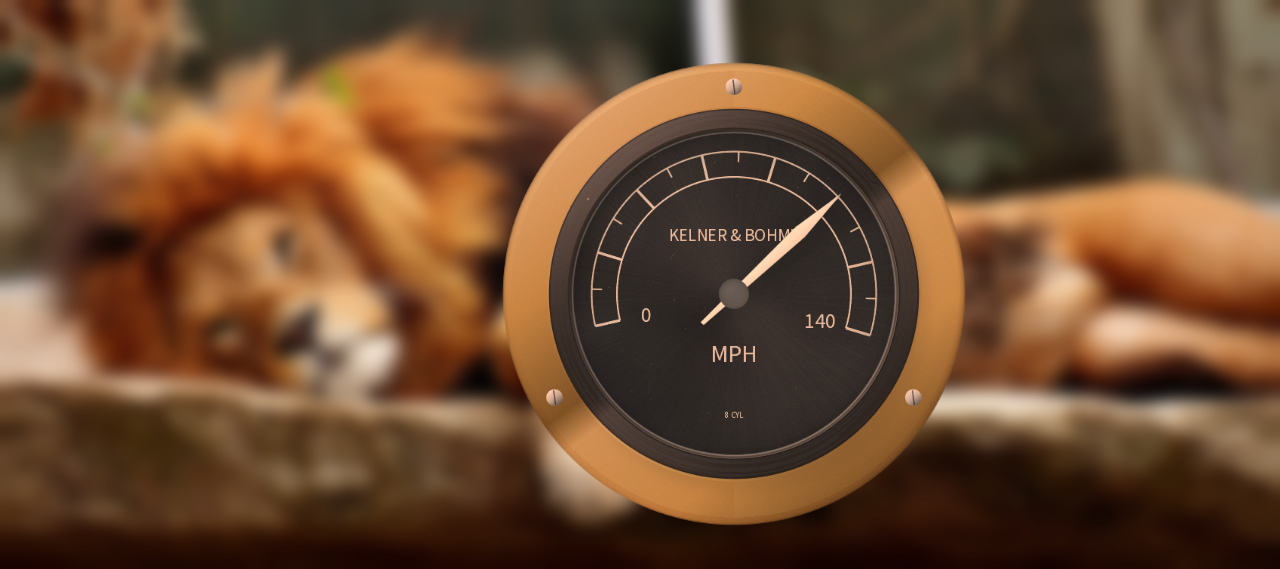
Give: 100,mph
